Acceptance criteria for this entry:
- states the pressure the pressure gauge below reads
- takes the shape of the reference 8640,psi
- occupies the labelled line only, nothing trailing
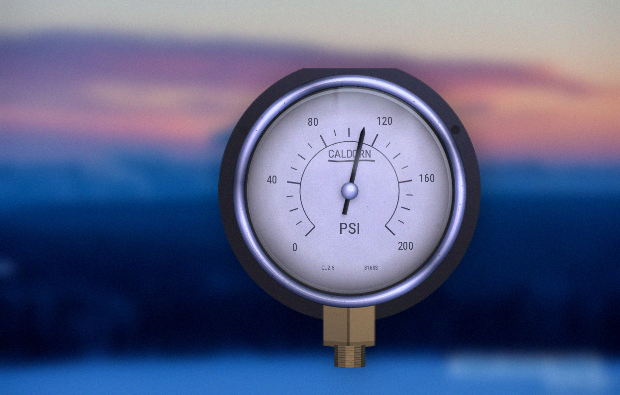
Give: 110,psi
